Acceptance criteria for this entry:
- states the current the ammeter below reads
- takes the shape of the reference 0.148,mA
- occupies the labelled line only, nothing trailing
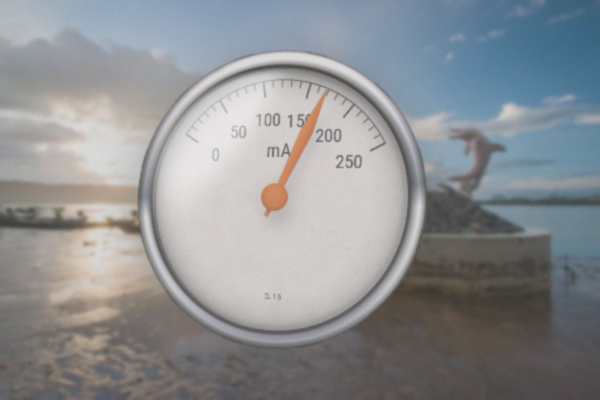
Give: 170,mA
